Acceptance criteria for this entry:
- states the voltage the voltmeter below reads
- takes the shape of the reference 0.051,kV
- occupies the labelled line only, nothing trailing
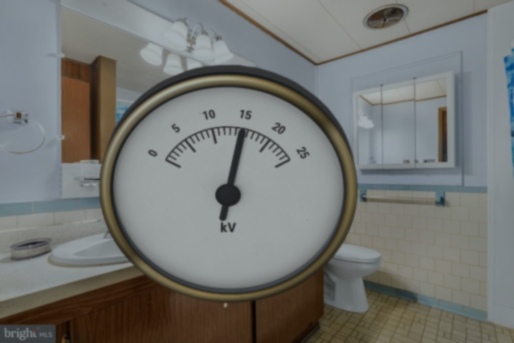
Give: 15,kV
